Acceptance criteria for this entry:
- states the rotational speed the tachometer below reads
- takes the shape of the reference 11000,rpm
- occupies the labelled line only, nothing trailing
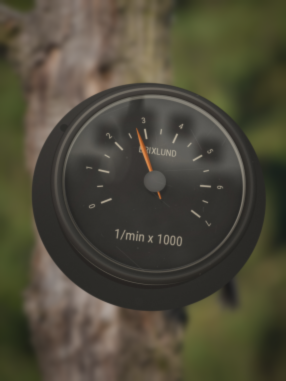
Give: 2750,rpm
